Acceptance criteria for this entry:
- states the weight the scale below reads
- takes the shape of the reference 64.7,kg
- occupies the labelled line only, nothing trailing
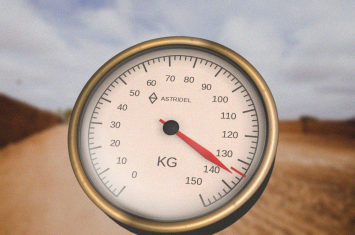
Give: 136,kg
